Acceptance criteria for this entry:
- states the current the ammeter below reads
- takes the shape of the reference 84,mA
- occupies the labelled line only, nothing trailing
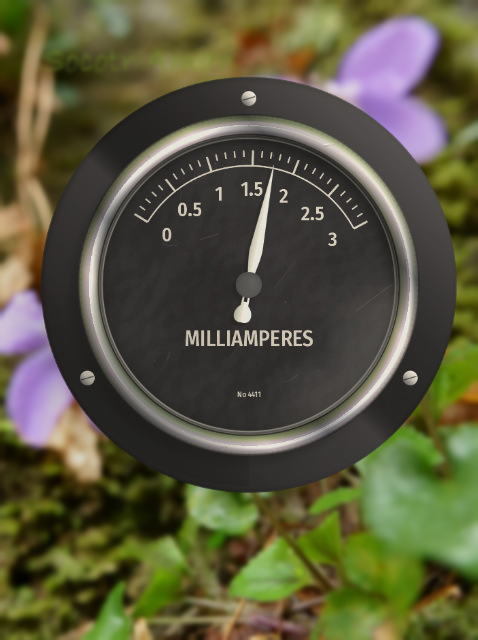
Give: 1.75,mA
